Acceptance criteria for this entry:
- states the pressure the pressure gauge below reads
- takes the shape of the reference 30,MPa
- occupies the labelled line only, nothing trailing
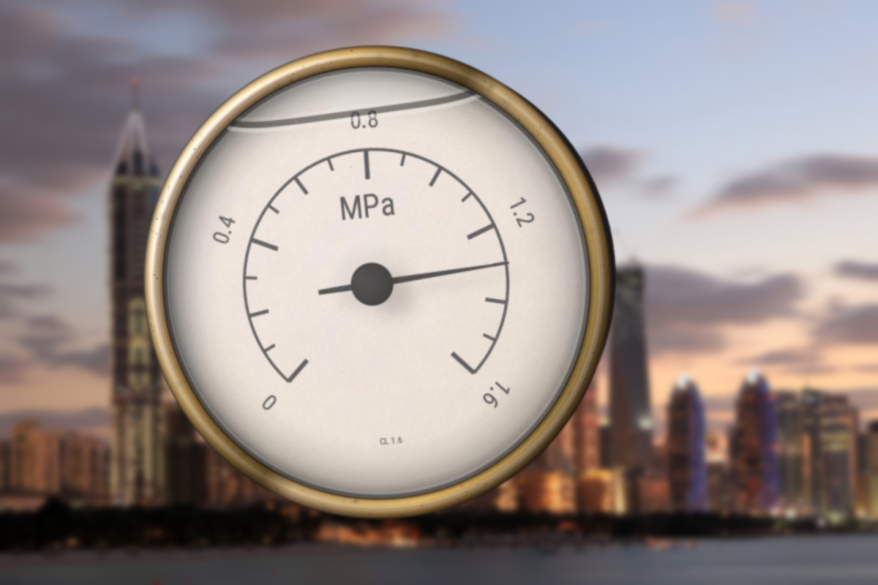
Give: 1.3,MPa
